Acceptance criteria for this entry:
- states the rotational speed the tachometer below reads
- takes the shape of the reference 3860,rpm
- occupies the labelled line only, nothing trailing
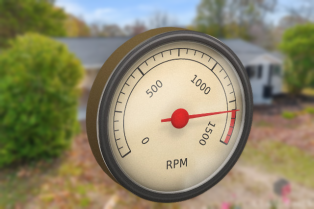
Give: 1300,rpm
